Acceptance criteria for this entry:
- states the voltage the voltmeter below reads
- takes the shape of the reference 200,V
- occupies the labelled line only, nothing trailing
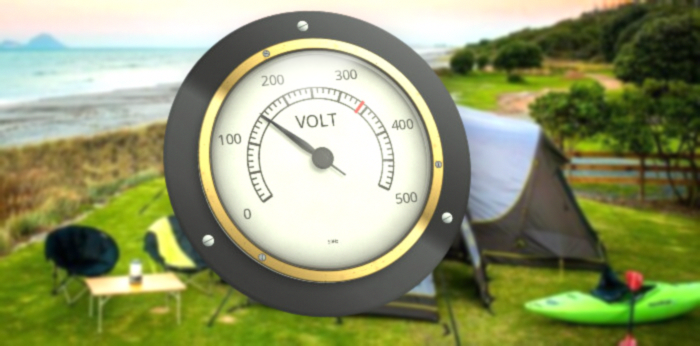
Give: 150,V
